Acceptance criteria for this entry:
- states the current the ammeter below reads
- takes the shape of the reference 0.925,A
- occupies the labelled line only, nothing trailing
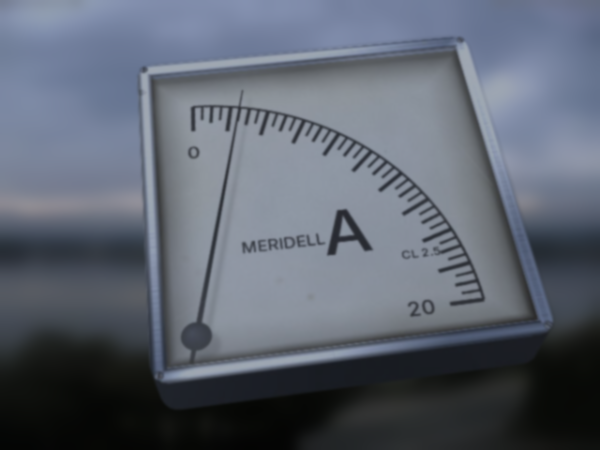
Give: 2.5,A
